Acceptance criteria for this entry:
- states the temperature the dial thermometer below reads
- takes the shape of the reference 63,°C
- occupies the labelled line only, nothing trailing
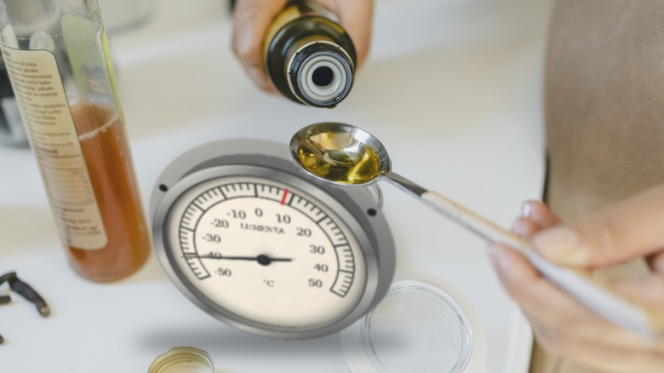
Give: -40,°C
